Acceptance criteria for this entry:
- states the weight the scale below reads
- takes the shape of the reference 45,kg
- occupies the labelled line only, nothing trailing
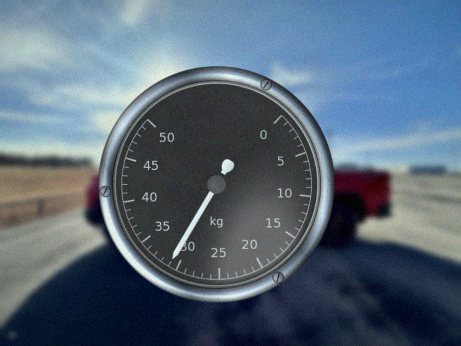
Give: 31,kg
